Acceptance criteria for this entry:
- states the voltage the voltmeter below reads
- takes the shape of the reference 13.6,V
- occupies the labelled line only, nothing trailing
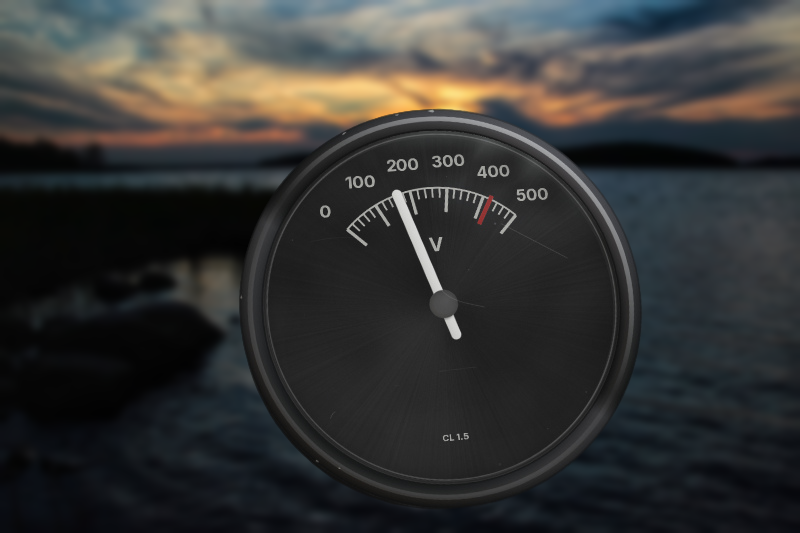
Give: 160,V
